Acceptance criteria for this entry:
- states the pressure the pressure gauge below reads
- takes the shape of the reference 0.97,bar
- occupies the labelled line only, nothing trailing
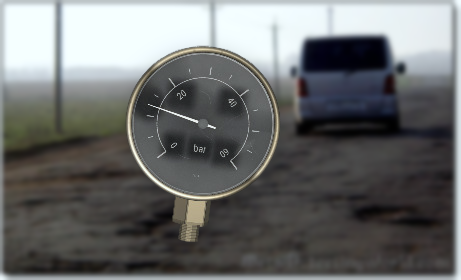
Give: 12.5,bar
